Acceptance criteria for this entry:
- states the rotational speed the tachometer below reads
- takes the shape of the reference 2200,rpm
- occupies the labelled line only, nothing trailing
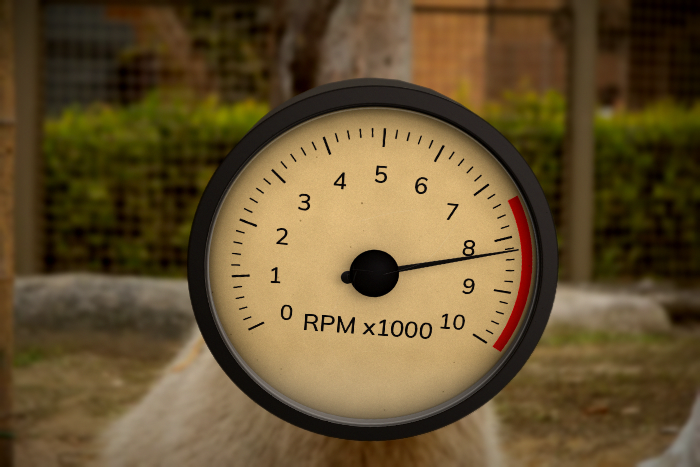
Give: 8200,rpm
